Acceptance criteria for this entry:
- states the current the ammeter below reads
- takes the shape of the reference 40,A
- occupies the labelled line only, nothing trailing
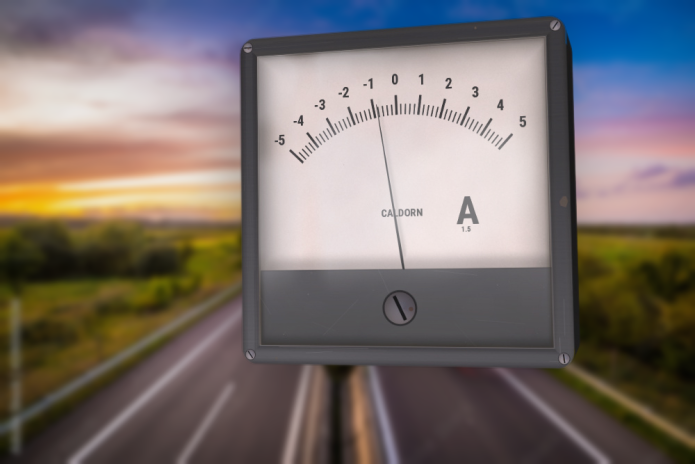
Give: -0.8,A
